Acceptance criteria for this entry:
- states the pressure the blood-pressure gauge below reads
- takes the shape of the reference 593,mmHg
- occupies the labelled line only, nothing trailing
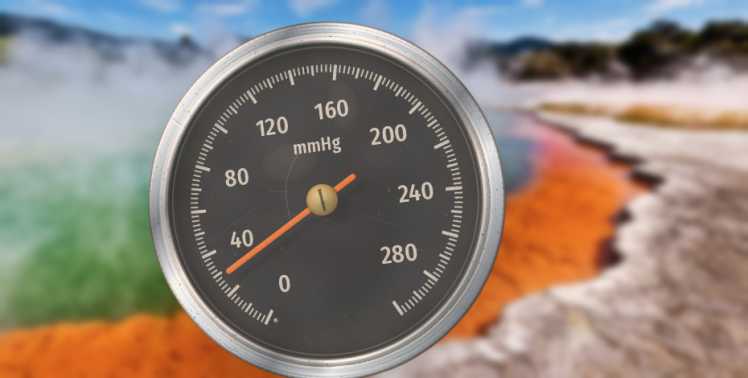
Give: 28,mmHg
